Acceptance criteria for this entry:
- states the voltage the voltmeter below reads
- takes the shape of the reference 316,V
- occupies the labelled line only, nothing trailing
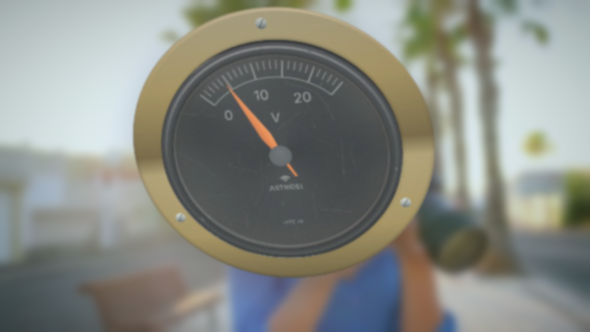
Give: 5,V
